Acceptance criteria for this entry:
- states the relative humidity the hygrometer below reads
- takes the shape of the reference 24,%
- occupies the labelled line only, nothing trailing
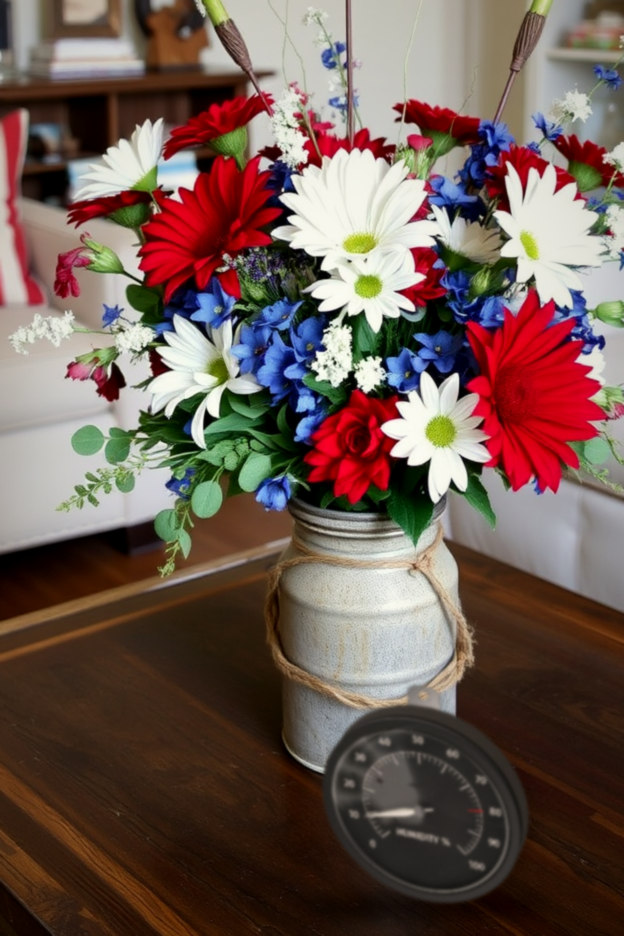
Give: 10,%
